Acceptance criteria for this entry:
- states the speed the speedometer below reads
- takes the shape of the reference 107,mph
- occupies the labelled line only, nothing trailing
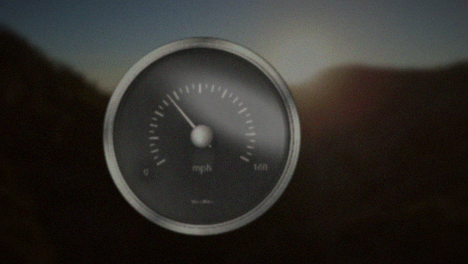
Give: 55,mph
